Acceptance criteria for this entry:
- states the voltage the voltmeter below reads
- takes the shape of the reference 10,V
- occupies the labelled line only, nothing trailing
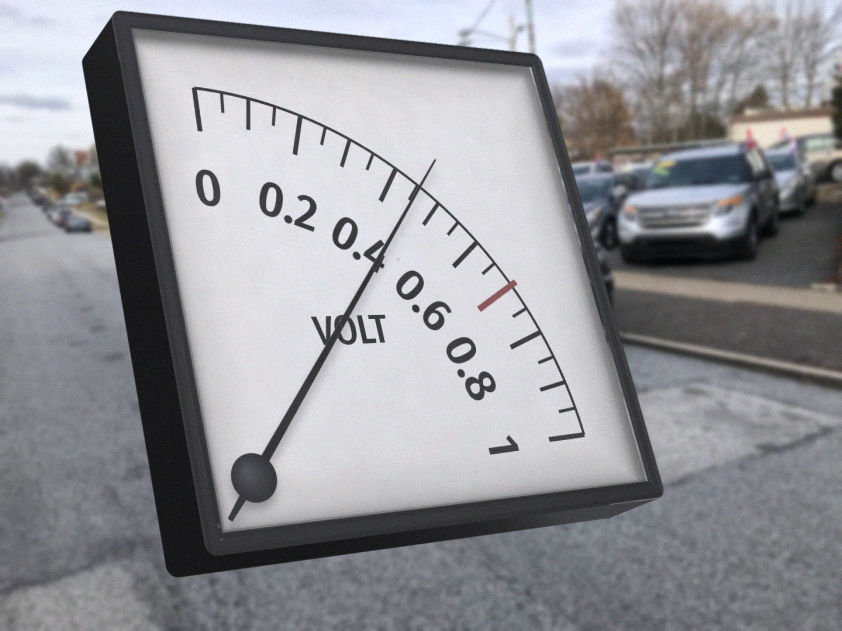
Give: 0.45,V
